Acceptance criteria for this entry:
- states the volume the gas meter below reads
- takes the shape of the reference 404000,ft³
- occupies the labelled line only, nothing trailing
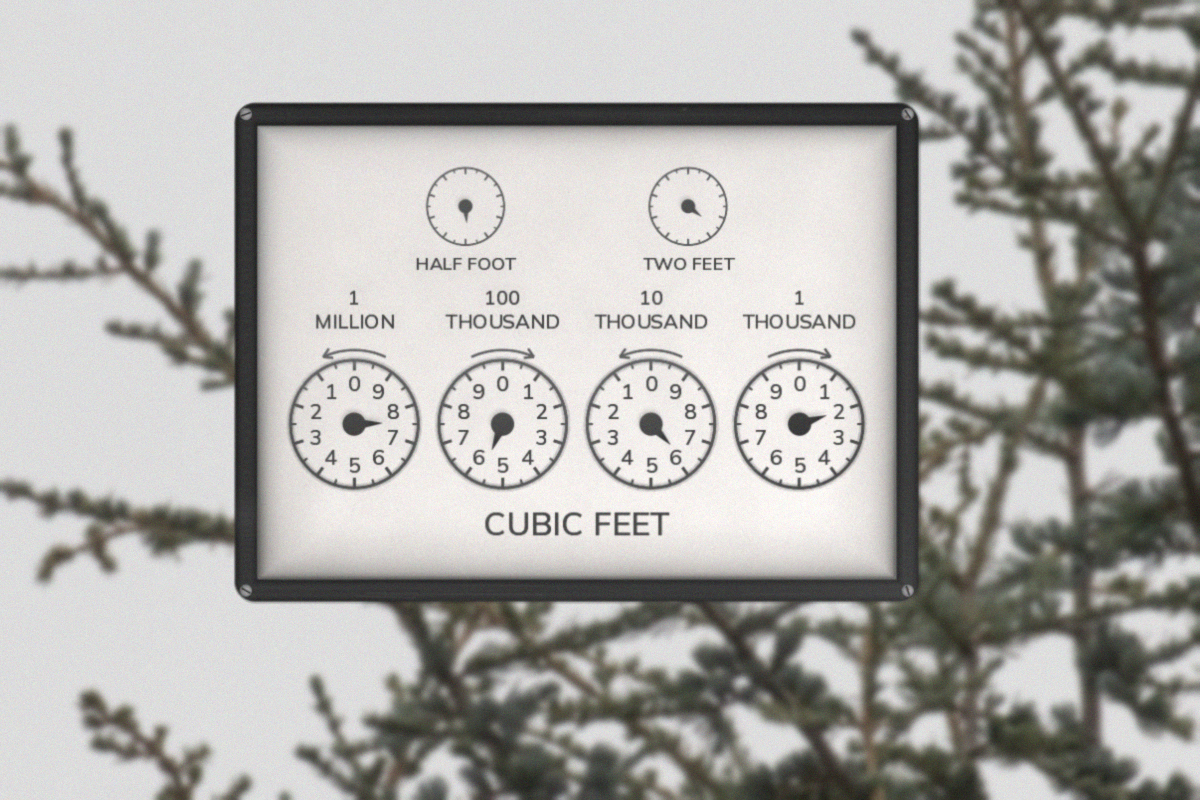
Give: 756200,ft³
